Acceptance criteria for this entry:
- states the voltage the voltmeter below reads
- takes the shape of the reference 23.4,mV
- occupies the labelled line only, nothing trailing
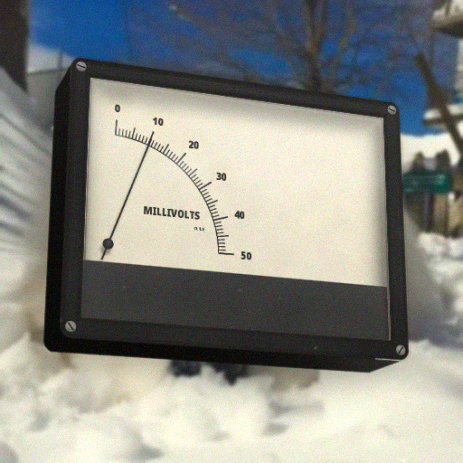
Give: 10,mV
